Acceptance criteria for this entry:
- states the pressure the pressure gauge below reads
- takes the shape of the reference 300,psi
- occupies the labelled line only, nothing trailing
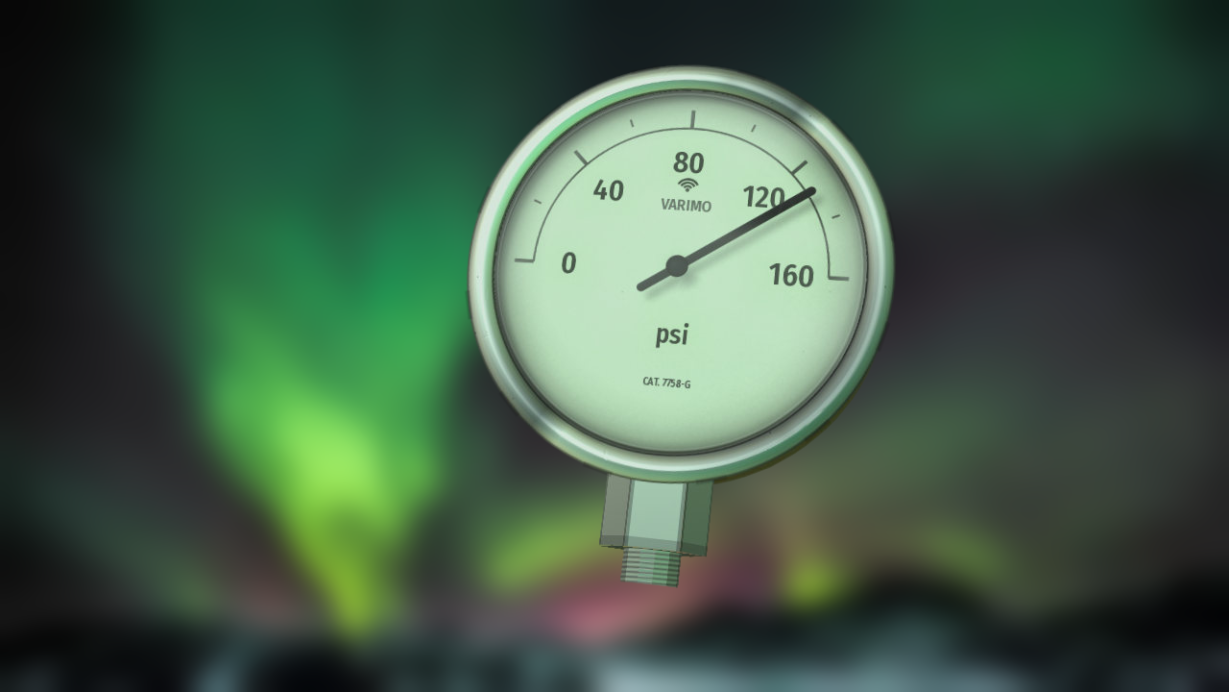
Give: 130,psi
